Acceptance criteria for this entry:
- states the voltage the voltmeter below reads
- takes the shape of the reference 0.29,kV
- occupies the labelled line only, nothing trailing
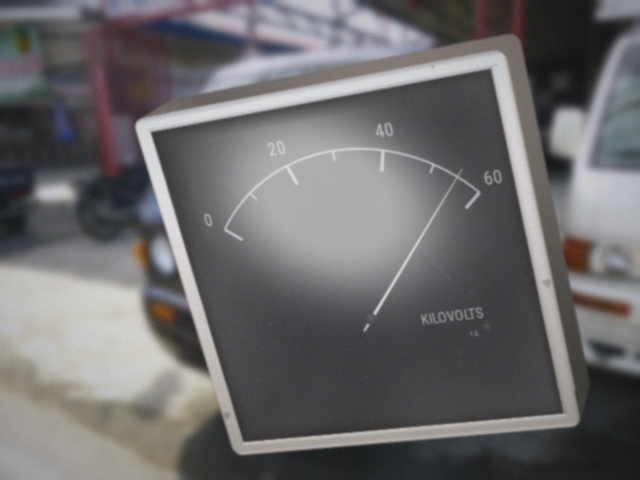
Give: 55,kV
